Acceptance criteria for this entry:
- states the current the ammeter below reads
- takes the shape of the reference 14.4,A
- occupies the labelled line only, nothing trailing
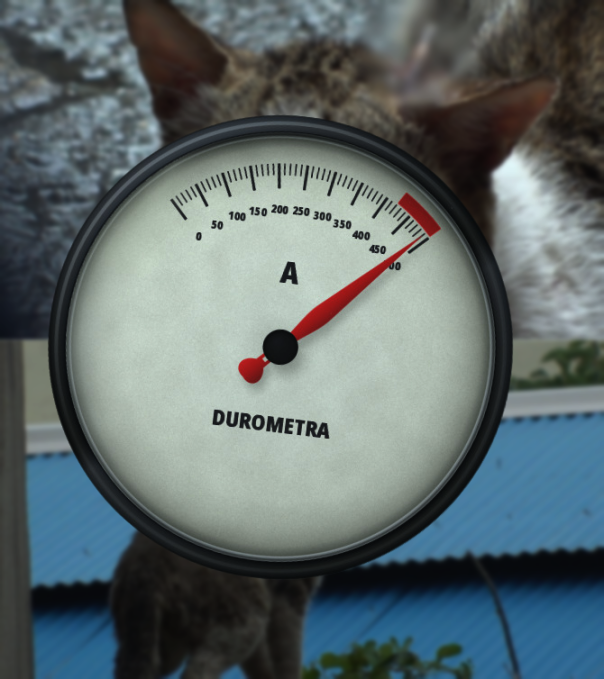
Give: 490,A
